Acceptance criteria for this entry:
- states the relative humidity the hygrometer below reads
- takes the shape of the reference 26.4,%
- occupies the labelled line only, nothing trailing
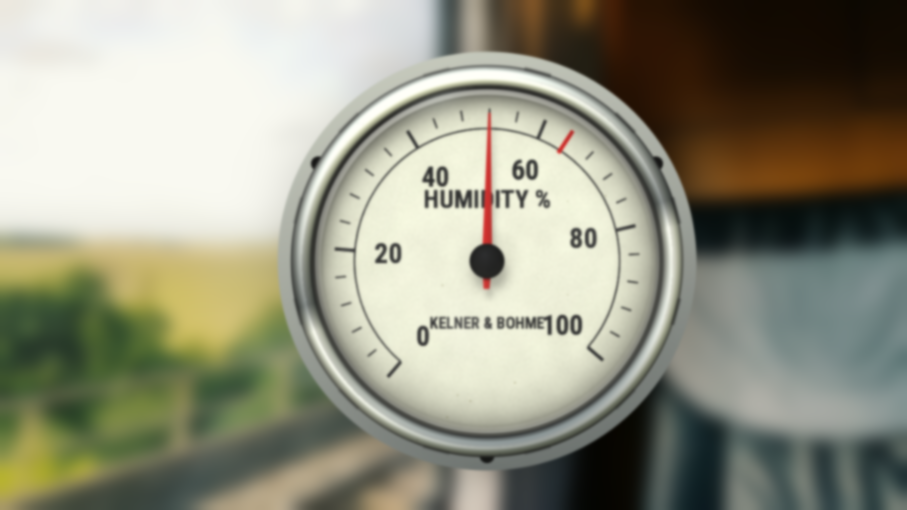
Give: 52,%
